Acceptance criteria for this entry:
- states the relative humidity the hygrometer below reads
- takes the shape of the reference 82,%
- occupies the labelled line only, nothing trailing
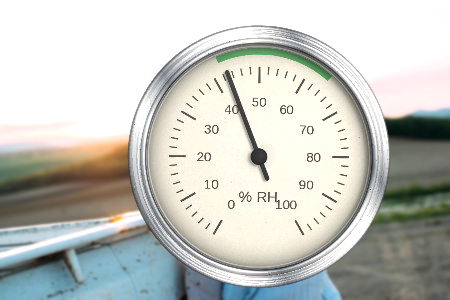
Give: 43,%
